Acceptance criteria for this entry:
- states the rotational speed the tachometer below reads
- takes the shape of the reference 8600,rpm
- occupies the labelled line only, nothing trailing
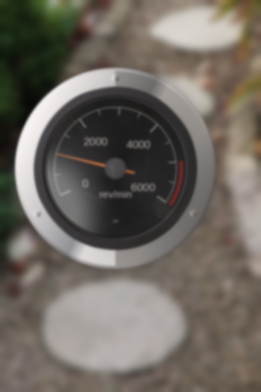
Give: 1000,rpm
